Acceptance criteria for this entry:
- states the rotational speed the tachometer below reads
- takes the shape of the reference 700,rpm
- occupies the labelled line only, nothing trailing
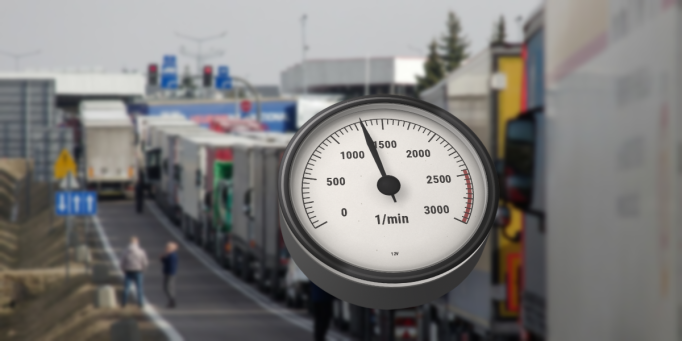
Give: 1300,rpm
